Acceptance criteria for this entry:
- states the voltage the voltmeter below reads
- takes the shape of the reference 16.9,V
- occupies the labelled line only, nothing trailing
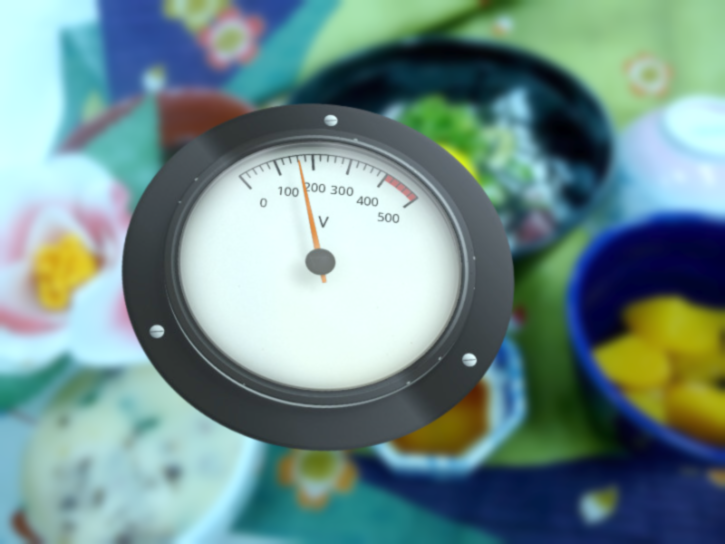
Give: 160,V
